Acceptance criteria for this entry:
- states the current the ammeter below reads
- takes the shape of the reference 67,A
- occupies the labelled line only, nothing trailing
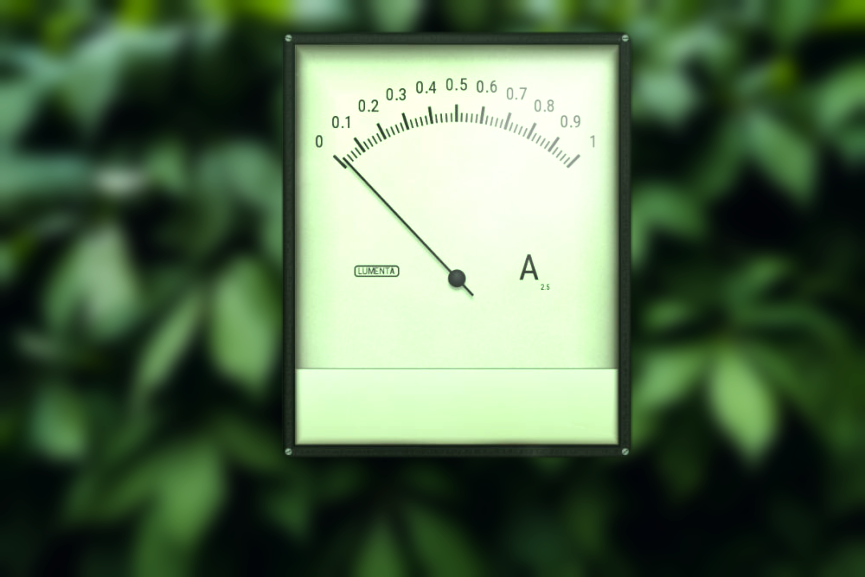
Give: 0.02,A
